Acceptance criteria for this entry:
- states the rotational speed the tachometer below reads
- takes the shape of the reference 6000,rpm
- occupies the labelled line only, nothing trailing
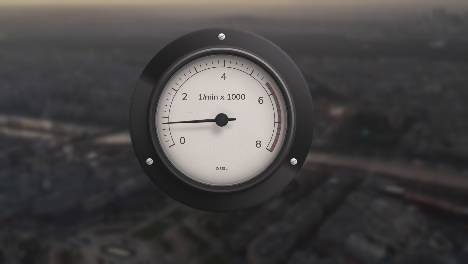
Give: 800,rpm
